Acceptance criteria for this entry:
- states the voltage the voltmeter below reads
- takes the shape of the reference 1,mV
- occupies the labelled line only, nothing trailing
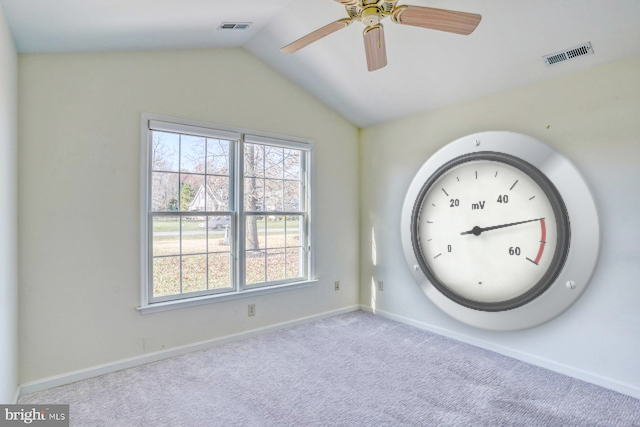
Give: 50,mV
